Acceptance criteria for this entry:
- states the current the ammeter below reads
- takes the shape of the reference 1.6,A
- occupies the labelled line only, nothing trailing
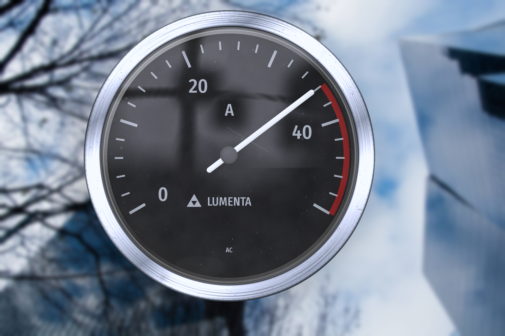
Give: 36,A
